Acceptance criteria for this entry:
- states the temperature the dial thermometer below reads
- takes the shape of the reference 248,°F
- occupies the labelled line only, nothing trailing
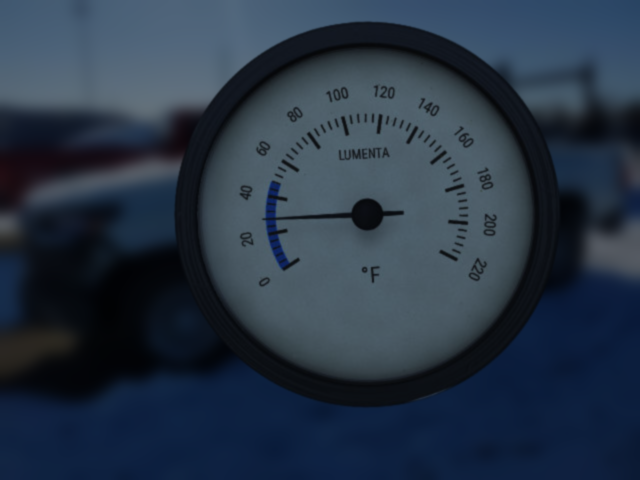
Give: 28,°F
